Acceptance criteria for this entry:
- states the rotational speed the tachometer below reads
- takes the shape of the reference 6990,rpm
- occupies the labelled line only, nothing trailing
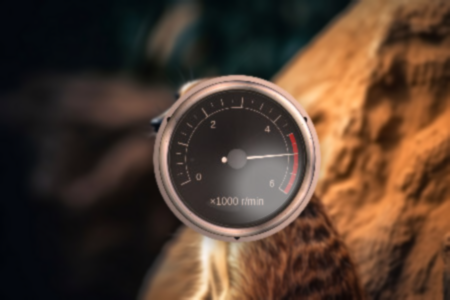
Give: 5000,rpm
